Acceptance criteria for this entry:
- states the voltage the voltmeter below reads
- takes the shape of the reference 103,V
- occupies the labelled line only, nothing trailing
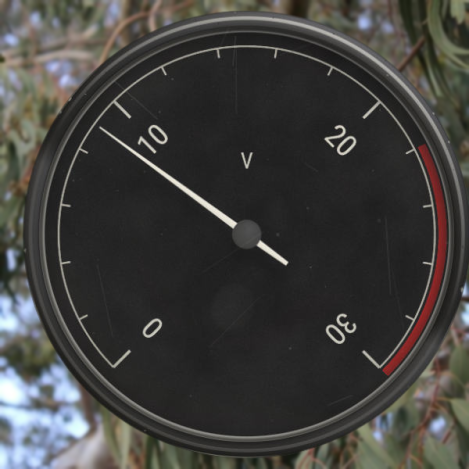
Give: 9,V
